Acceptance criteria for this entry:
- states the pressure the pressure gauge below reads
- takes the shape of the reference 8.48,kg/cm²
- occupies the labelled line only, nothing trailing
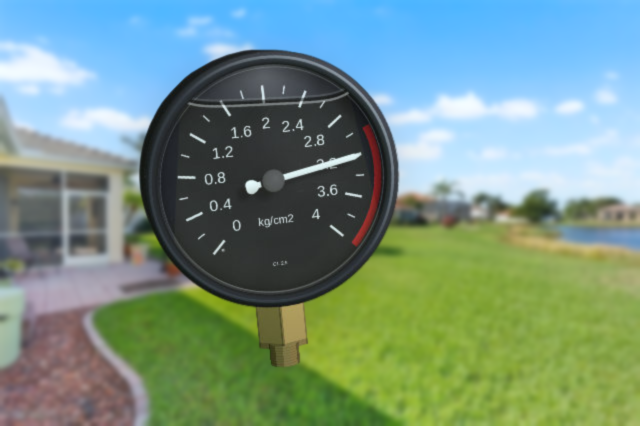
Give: 3.2,kg/cm²
